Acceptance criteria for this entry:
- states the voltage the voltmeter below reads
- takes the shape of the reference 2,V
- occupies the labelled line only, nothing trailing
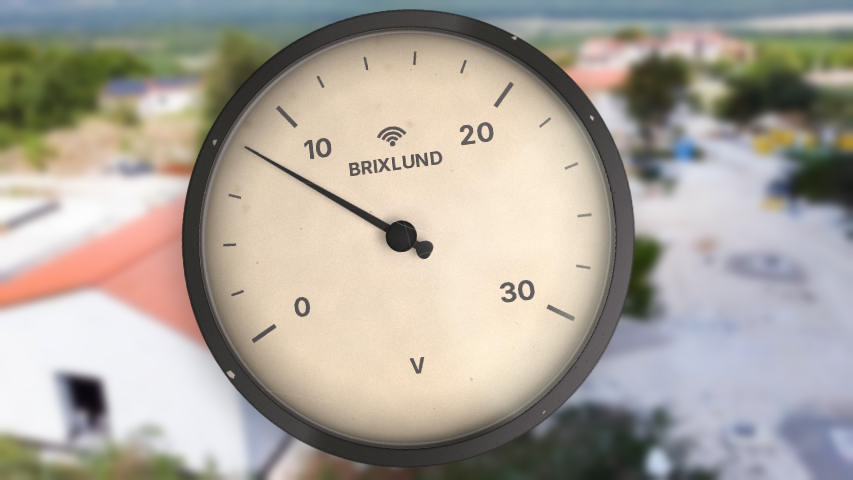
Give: 8,V
